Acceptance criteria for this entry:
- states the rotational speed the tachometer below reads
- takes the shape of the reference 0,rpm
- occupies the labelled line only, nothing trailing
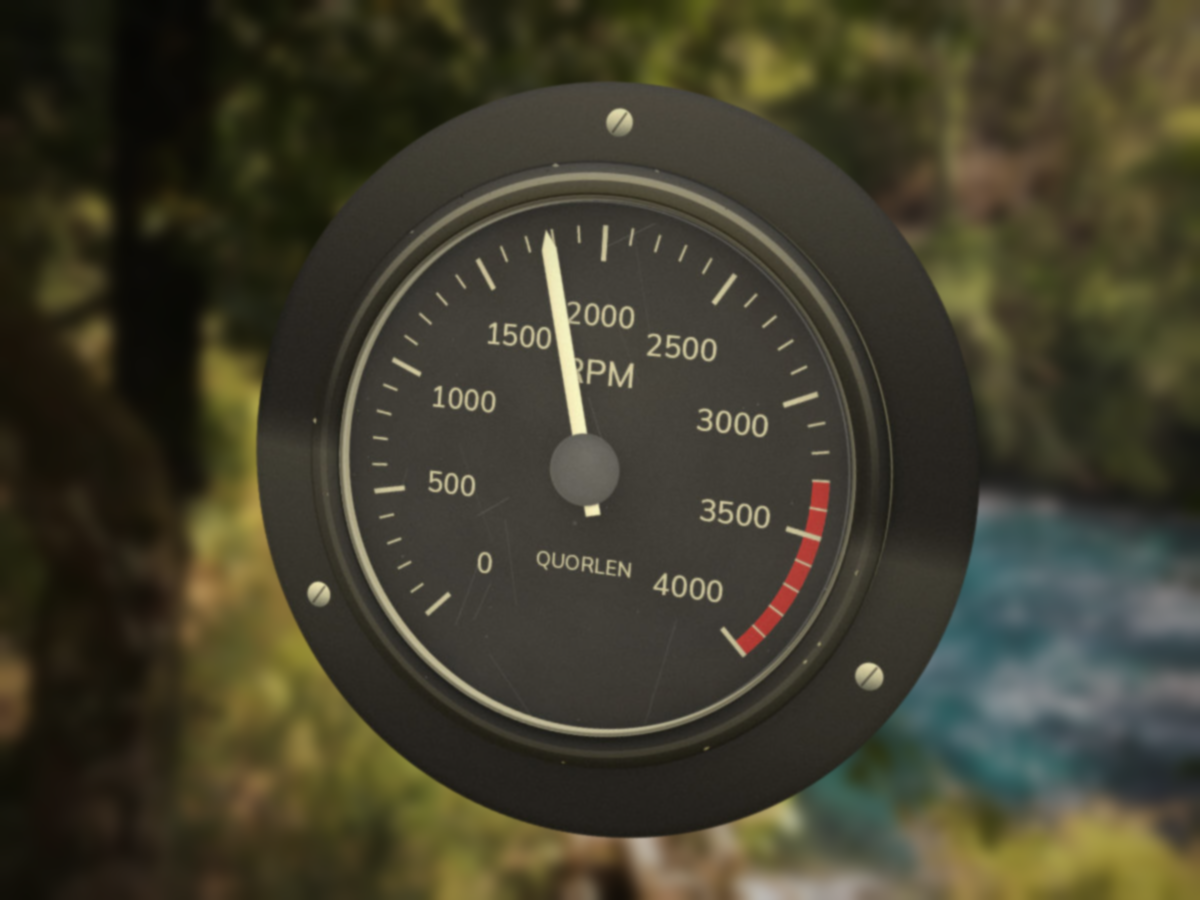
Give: 1800,rpm
